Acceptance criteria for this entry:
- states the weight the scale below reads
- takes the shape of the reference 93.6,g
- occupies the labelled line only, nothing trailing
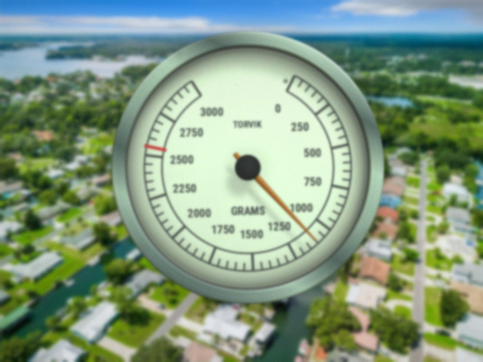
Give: 1100,g
